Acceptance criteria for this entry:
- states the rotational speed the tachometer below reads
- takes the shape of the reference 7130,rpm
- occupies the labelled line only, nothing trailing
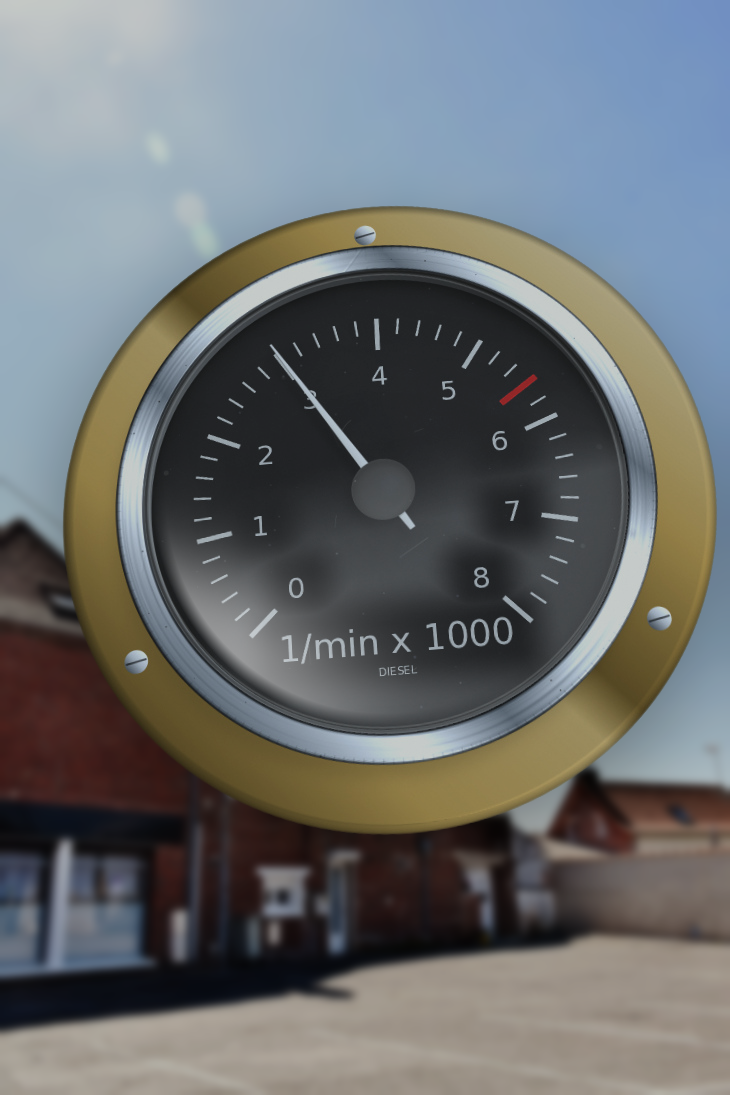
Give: 3000,rpm
